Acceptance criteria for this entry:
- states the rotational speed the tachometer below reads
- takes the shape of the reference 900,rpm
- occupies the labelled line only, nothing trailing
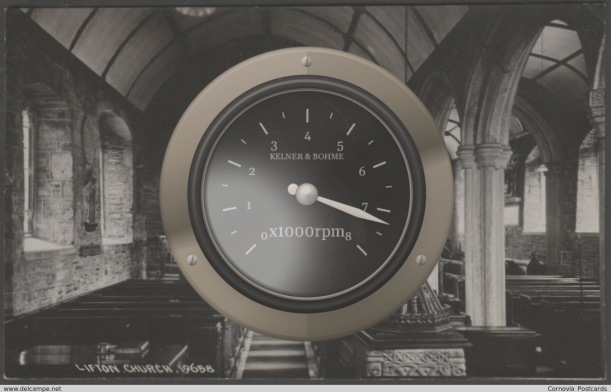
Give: 7250,rpm
